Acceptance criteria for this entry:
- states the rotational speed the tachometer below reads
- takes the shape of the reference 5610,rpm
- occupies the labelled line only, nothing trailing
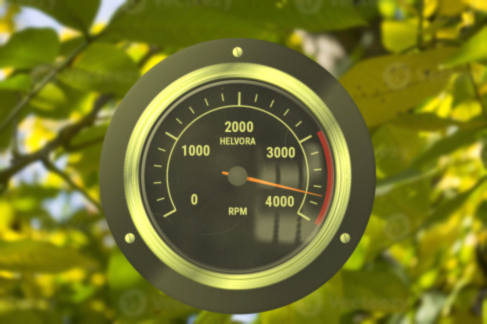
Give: 3700,rpm
